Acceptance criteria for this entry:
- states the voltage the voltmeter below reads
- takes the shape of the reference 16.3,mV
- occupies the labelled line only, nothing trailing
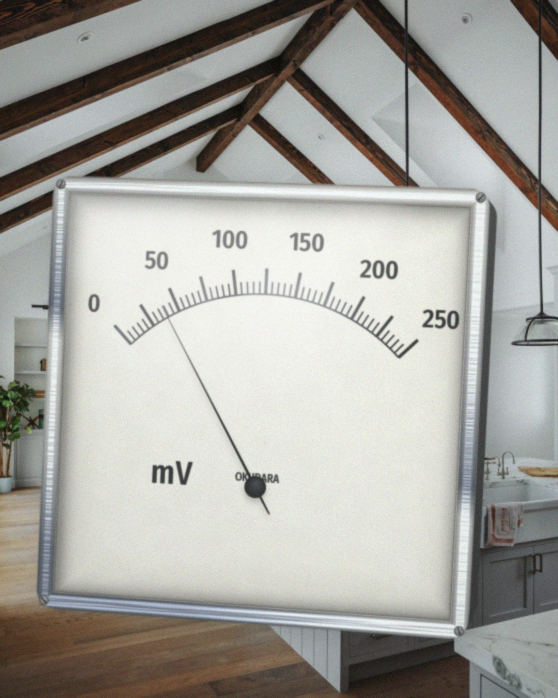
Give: 40,mV
